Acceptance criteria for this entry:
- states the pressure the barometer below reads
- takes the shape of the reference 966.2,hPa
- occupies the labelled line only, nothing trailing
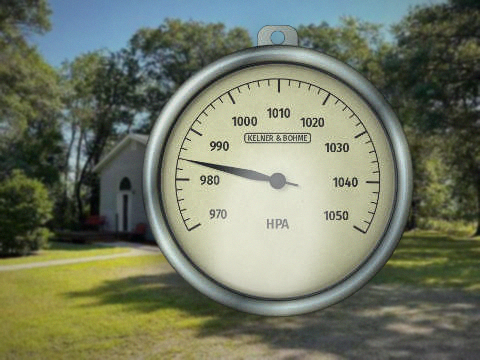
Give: 984,hPa
